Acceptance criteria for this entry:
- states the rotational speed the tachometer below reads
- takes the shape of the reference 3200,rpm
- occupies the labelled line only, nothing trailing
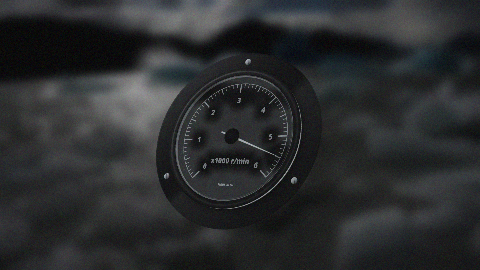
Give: 5500,rpm
